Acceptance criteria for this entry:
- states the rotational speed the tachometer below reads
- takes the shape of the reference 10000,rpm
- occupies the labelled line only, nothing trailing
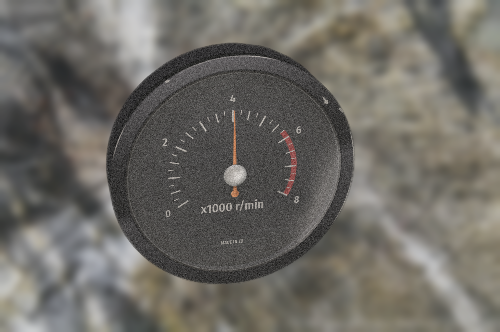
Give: 4000,rpm
